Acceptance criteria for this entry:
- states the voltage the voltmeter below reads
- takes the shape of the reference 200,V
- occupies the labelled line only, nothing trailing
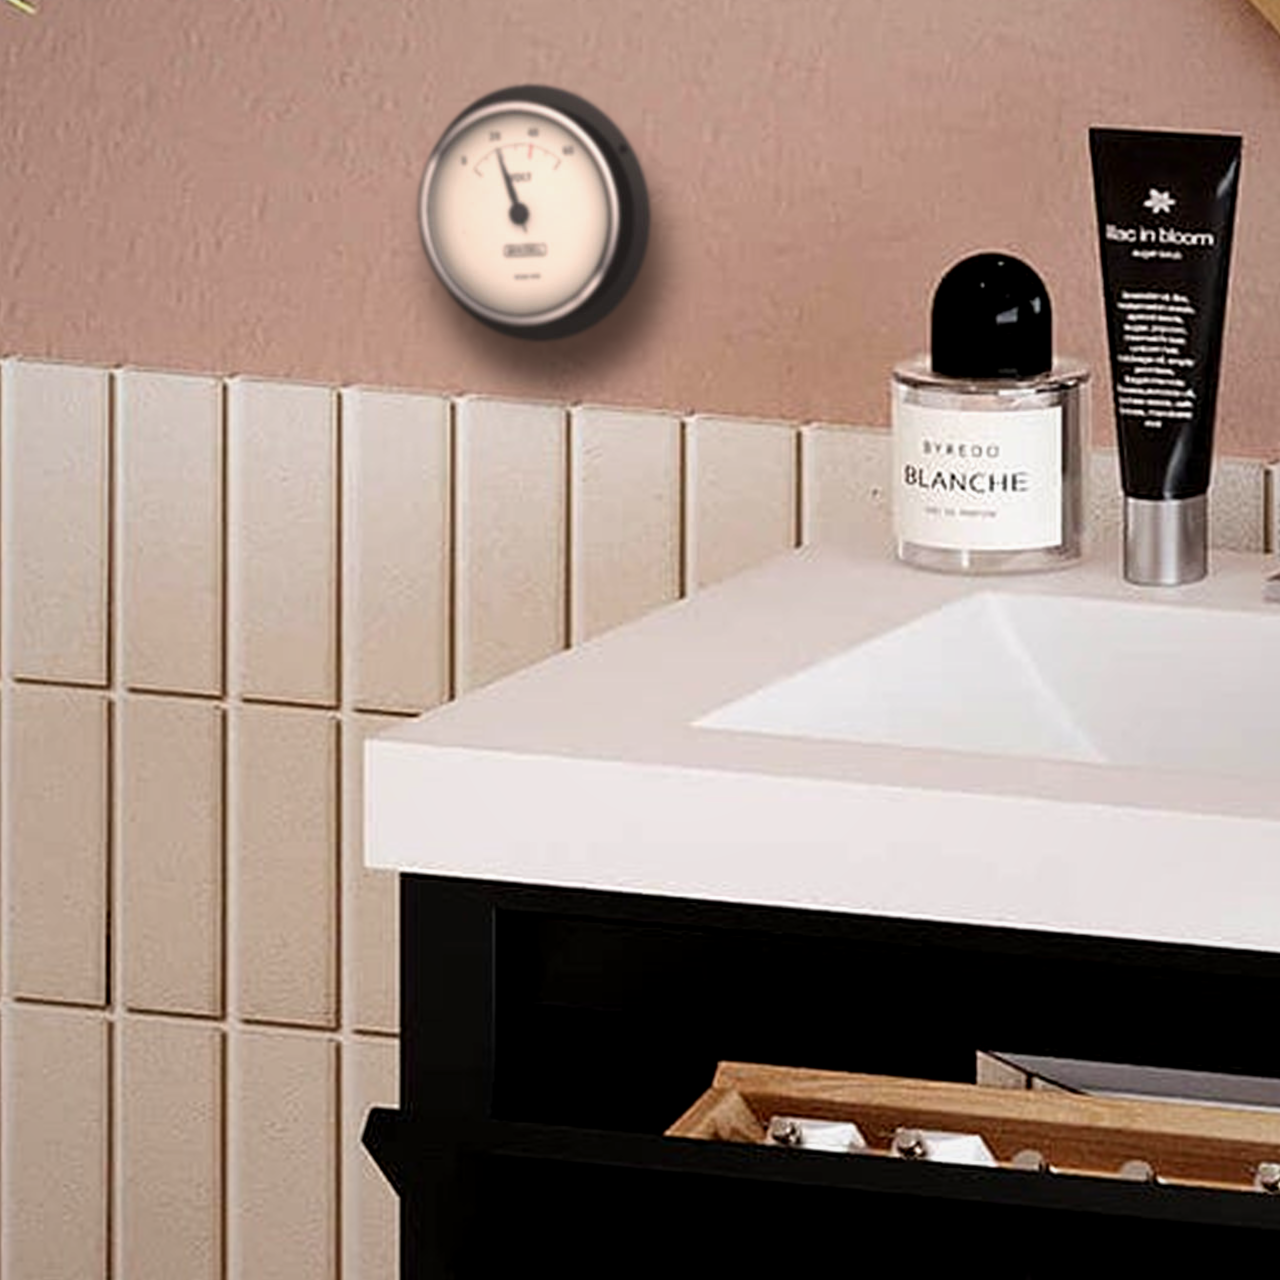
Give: 20,V
